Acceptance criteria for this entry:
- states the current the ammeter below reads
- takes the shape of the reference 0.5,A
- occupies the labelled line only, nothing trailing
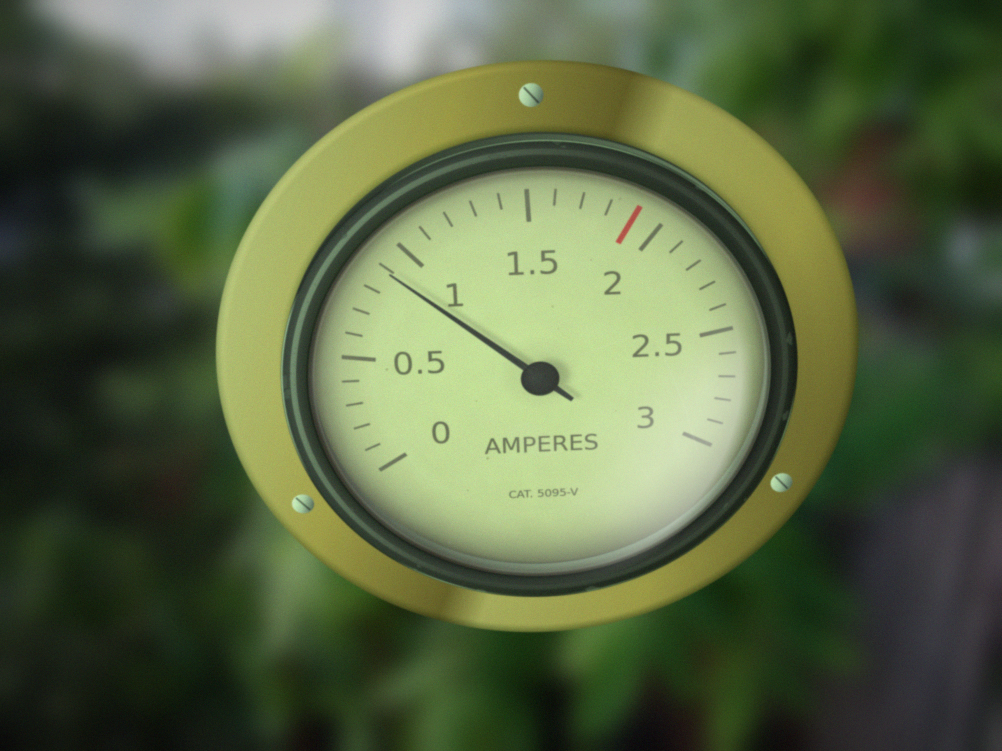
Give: 0.9,A
